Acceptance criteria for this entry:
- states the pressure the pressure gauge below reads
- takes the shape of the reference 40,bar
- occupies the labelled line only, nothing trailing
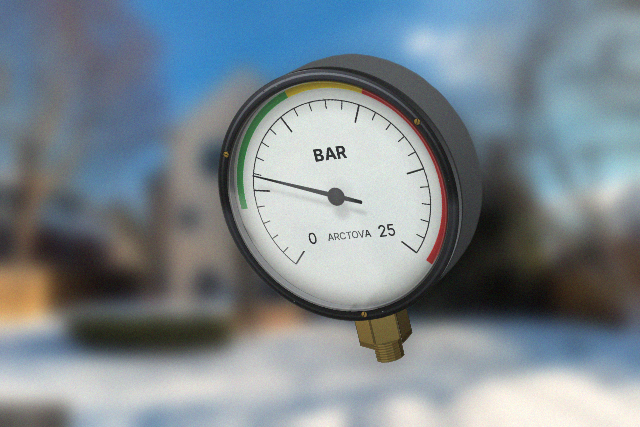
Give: 6,bar
